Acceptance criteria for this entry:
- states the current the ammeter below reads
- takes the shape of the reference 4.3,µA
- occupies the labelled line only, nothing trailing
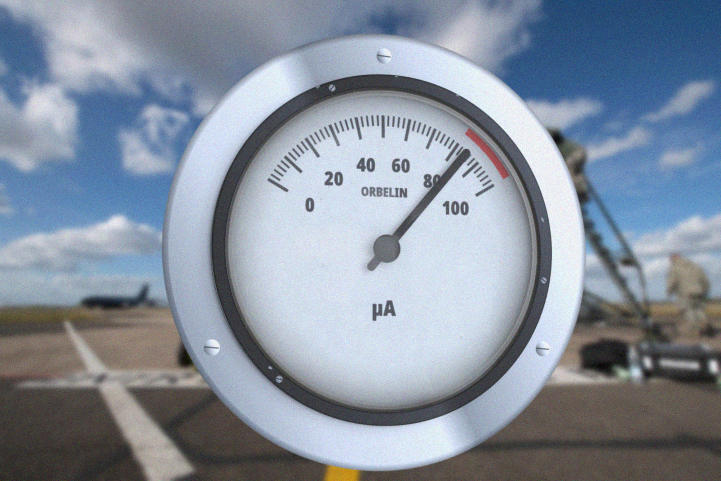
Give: 84,µA
